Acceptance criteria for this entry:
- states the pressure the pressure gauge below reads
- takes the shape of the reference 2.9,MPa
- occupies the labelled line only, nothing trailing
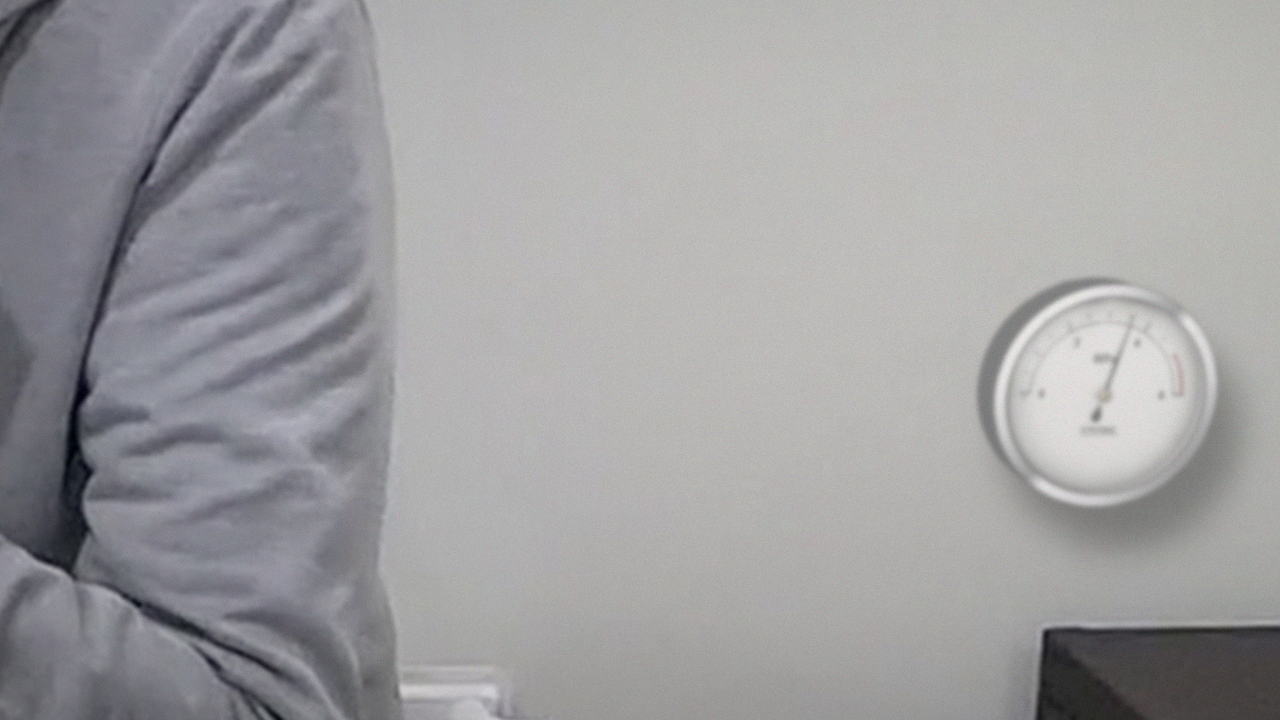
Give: 3.5,MPa
